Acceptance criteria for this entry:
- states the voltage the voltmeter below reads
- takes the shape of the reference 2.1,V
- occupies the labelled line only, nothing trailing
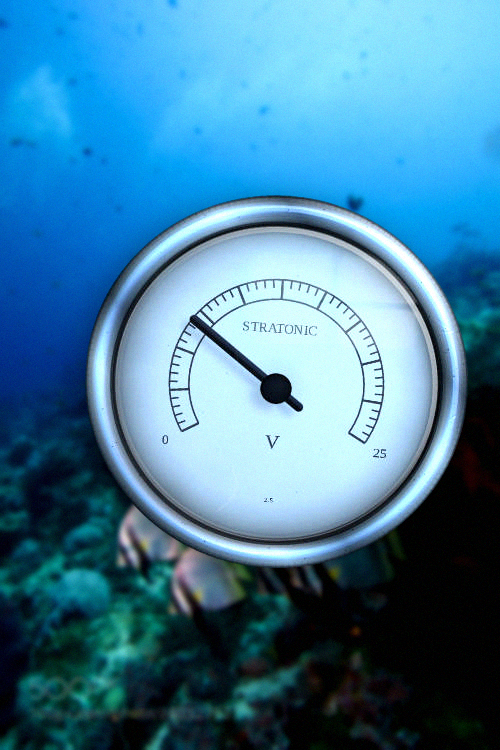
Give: 7,V
